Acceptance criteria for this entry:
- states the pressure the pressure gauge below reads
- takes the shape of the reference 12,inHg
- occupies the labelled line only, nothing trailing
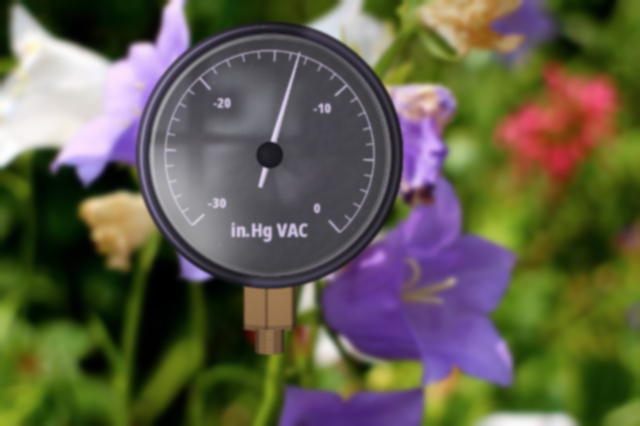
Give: -13.5,inHg
